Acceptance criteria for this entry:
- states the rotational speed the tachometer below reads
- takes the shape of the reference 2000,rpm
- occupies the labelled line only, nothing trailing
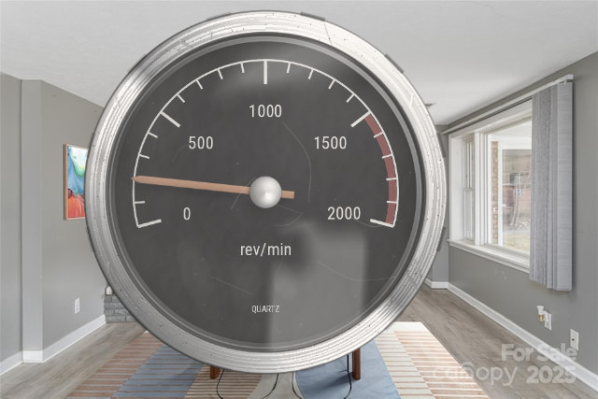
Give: 200,rpm
